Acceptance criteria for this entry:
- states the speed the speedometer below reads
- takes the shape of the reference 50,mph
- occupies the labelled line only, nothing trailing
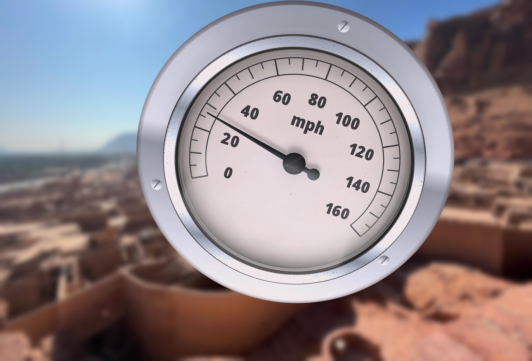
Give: 27.5,mph
